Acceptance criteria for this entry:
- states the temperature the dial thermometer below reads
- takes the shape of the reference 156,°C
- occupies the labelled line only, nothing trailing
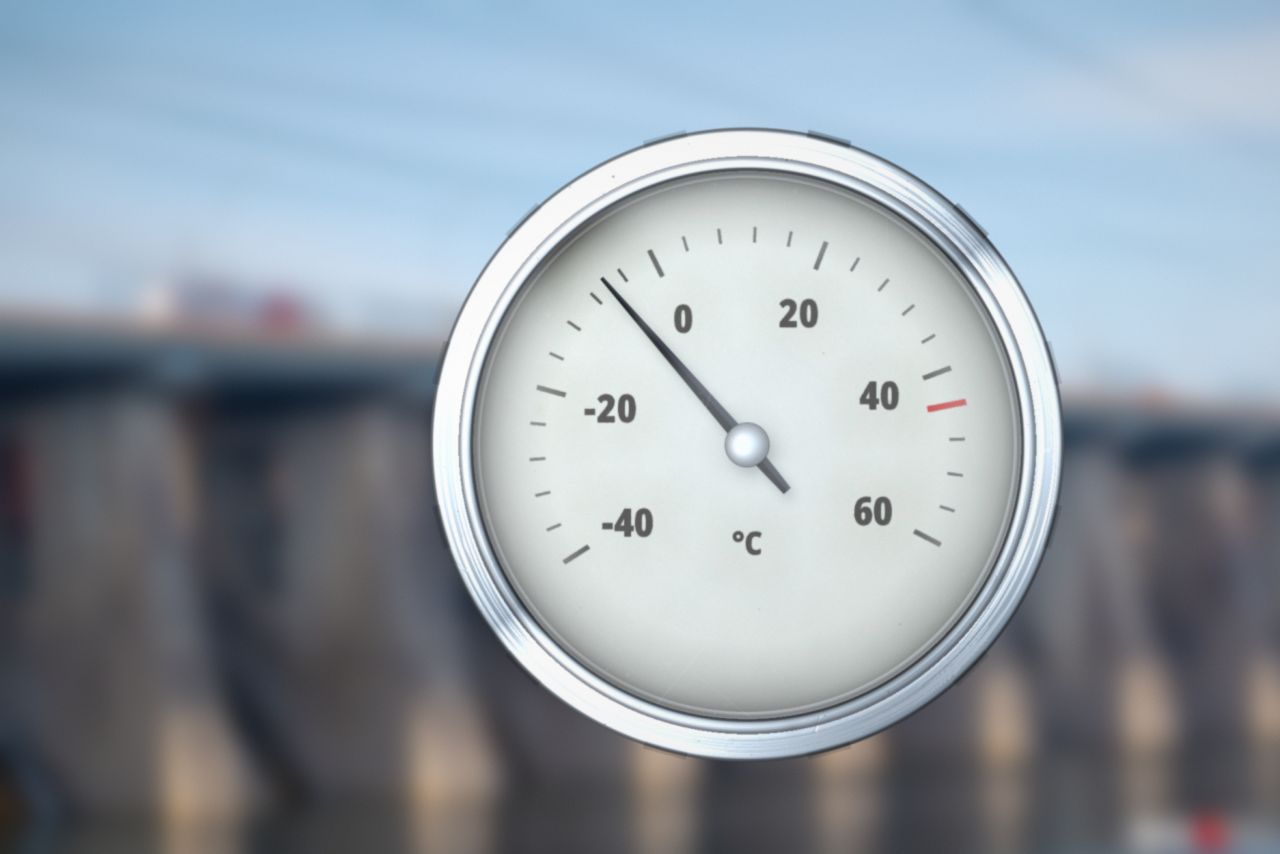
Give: -6,°C
